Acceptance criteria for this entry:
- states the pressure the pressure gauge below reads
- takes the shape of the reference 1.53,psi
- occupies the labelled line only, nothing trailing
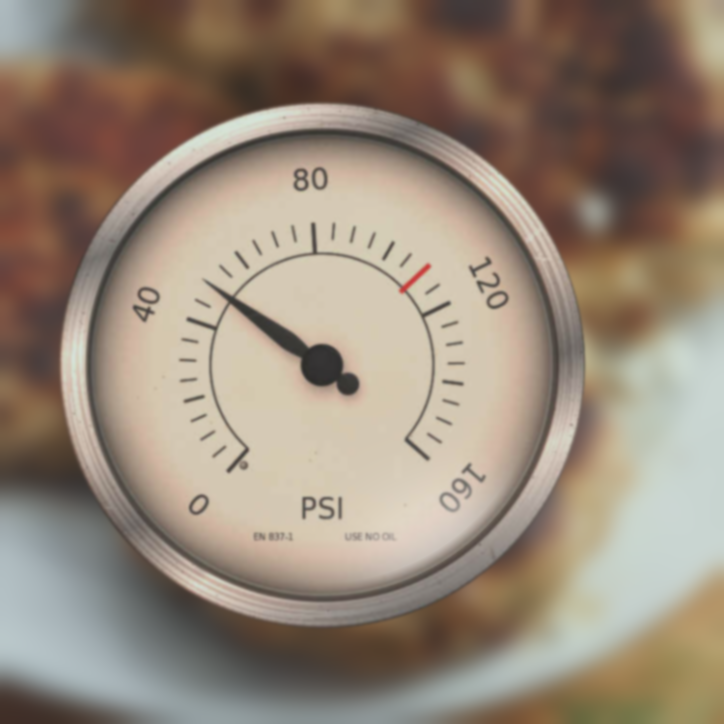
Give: 50,psi
